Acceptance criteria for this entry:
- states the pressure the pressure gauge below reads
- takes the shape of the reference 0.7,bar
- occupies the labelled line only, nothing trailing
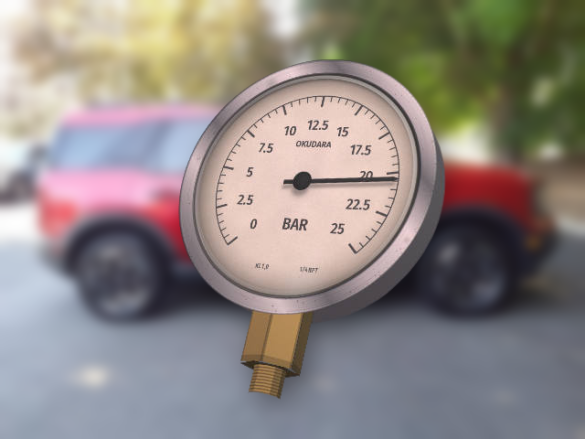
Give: 20.5,bar
